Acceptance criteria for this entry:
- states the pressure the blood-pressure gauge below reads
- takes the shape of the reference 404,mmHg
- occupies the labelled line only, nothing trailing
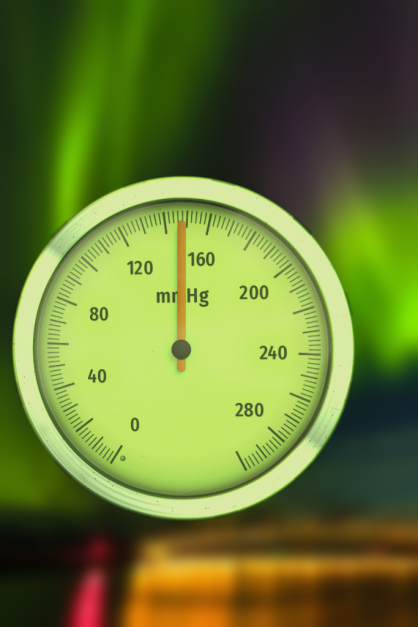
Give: 148,mmHg
